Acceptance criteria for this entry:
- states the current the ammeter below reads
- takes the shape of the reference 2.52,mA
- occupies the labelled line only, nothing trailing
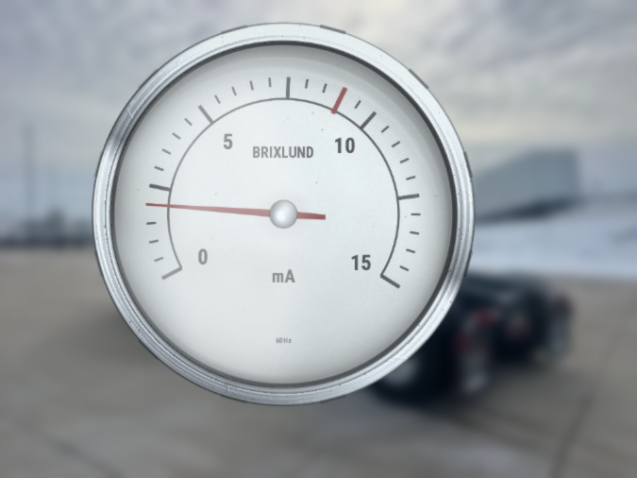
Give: 2,mA
